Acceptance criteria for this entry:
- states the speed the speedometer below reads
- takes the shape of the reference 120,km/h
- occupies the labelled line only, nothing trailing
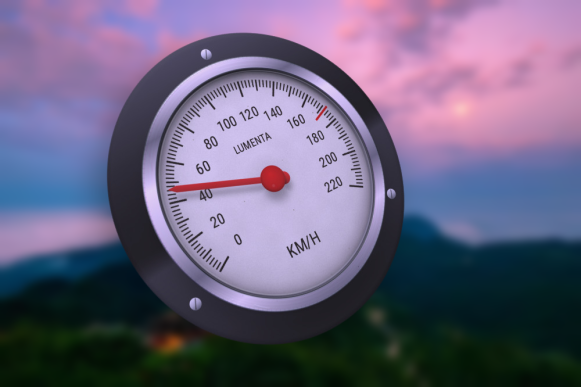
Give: 46,km/h
